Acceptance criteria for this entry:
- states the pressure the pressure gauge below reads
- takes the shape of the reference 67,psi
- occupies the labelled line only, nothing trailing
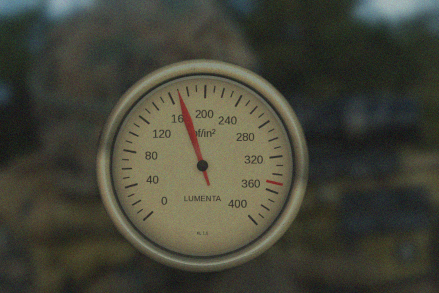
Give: 170,psi
